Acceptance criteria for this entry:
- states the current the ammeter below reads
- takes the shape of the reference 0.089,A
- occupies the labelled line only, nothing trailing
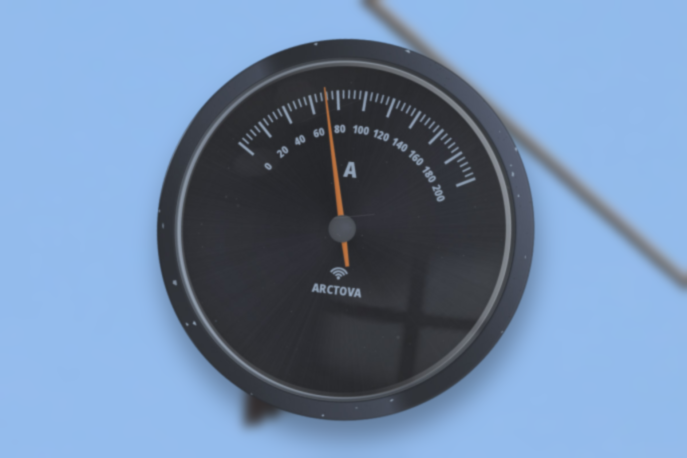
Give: 72,A
